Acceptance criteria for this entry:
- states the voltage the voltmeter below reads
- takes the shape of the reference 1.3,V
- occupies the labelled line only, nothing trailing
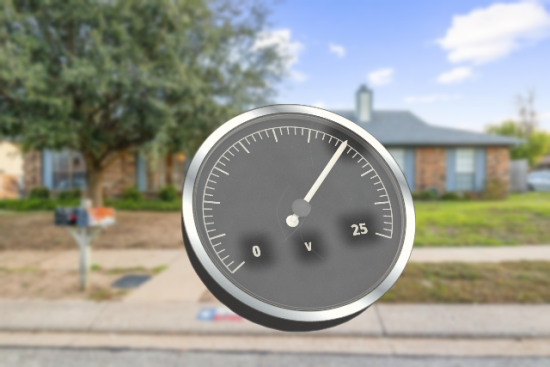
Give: 17.5,V
